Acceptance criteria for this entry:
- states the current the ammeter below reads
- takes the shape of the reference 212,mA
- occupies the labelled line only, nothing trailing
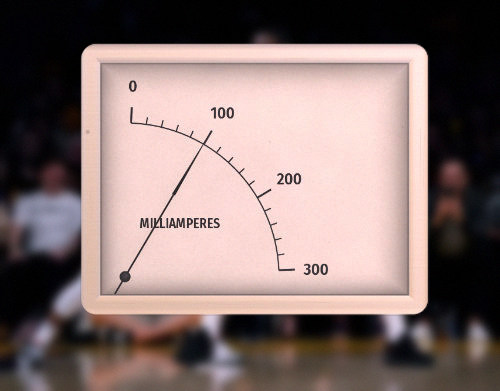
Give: 100,mA
